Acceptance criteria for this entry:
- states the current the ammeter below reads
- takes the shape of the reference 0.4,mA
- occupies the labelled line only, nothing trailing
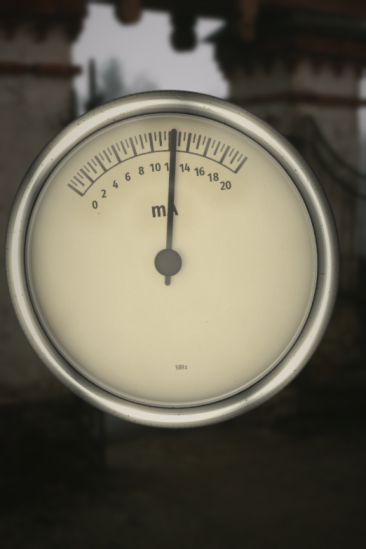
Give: 12.5,mA
